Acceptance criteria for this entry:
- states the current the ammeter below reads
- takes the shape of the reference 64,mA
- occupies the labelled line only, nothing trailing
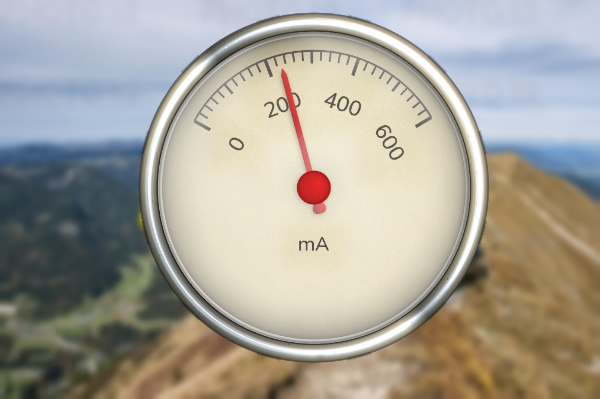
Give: 230,mA
